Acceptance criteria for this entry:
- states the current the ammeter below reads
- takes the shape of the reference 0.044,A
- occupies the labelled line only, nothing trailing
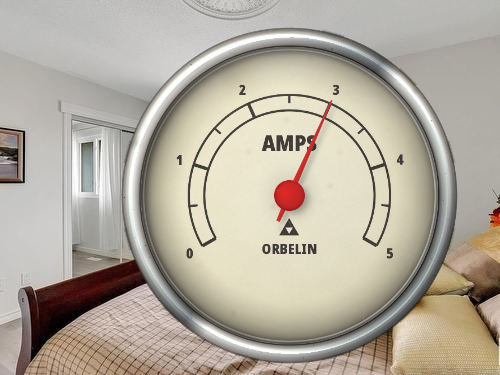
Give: 3,A
